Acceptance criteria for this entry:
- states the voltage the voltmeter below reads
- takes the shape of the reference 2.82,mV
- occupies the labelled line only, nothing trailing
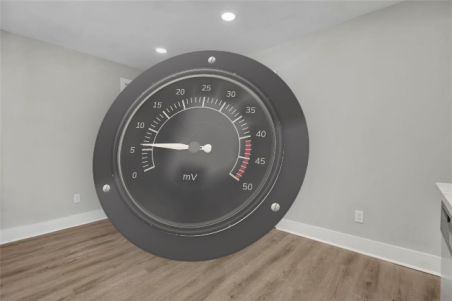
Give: 6,mV
